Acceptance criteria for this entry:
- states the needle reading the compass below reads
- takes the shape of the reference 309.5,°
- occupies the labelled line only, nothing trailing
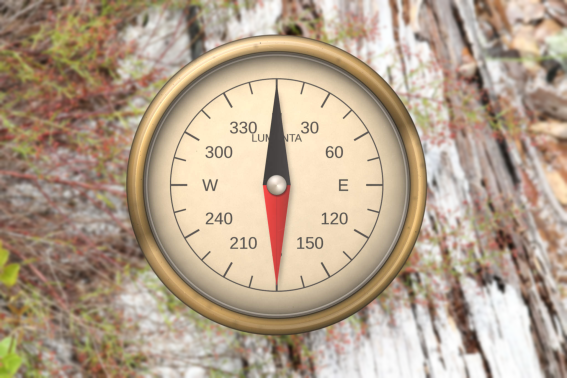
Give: 180,°
